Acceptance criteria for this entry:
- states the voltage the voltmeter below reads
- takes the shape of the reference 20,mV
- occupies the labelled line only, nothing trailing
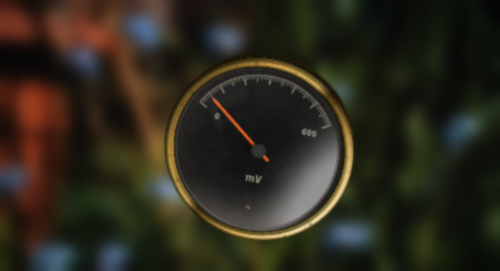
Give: 50,mV
